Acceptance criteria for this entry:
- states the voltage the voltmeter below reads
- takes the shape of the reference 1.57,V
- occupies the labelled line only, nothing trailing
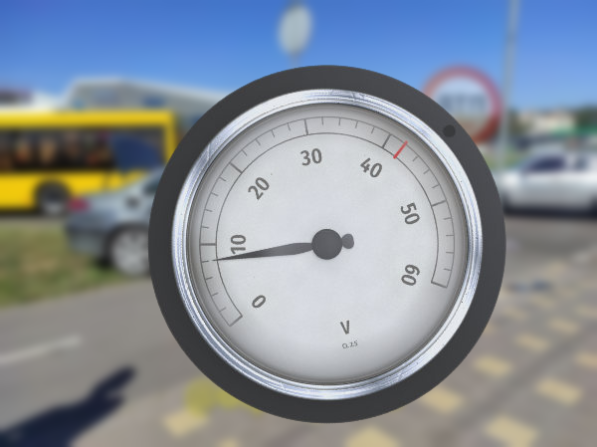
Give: 8,V
